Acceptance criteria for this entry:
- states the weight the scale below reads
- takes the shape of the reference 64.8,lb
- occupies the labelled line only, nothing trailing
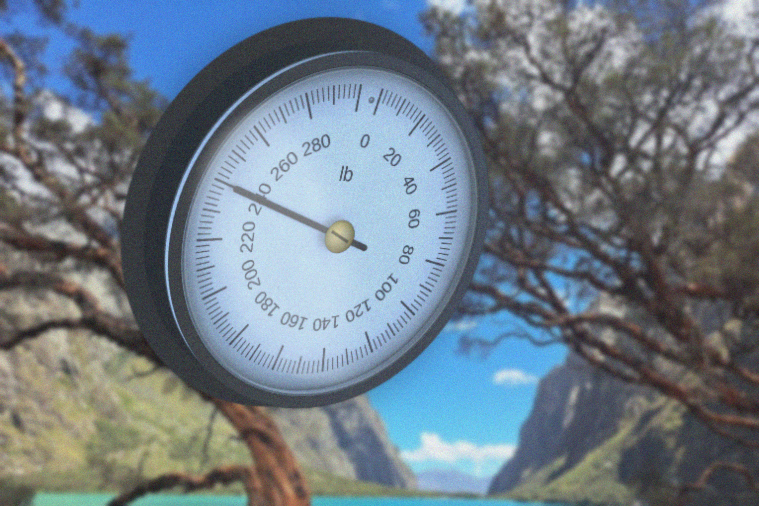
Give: 240,lb
